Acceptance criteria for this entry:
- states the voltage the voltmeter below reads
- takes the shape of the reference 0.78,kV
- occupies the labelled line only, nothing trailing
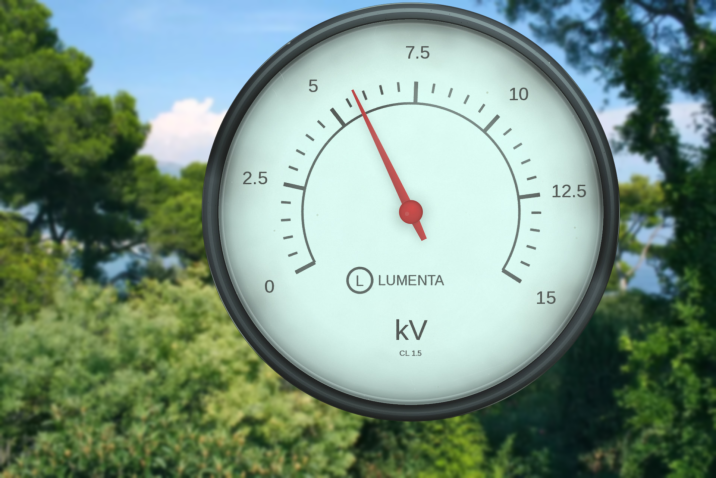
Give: 5.75,kV
